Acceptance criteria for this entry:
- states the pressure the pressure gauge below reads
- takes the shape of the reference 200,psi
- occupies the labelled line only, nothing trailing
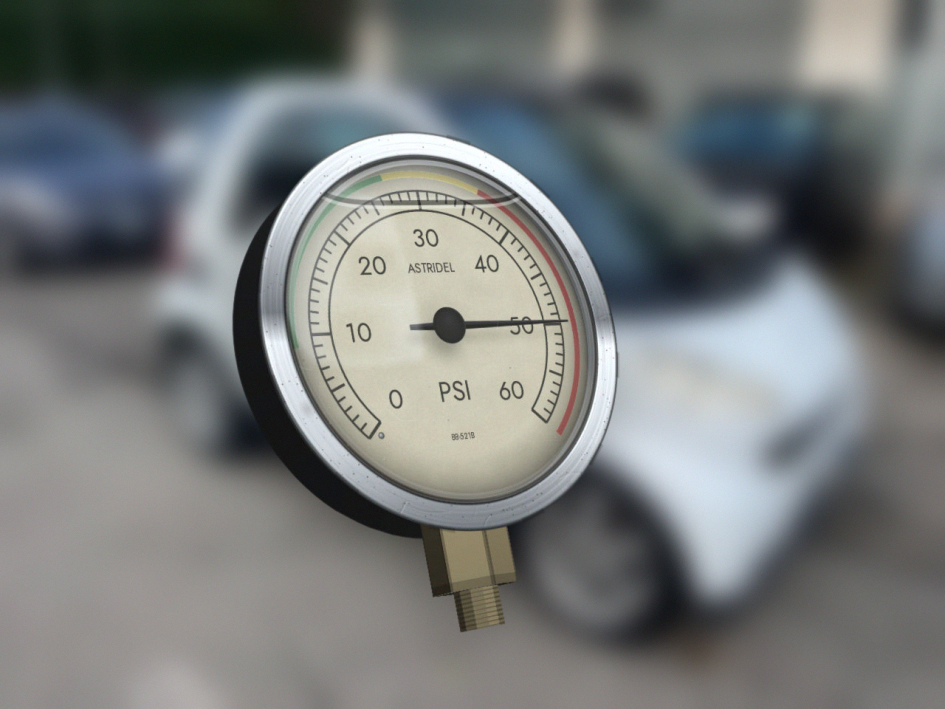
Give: 50,psi
